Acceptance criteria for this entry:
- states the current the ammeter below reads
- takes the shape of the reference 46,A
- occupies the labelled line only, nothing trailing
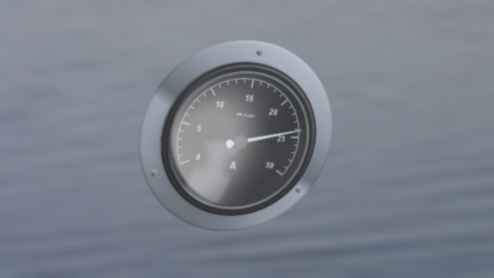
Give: 24,A
